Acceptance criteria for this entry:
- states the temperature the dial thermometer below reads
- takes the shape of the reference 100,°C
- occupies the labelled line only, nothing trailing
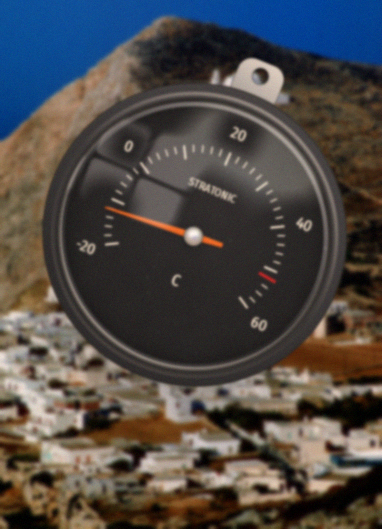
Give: -12,°C
